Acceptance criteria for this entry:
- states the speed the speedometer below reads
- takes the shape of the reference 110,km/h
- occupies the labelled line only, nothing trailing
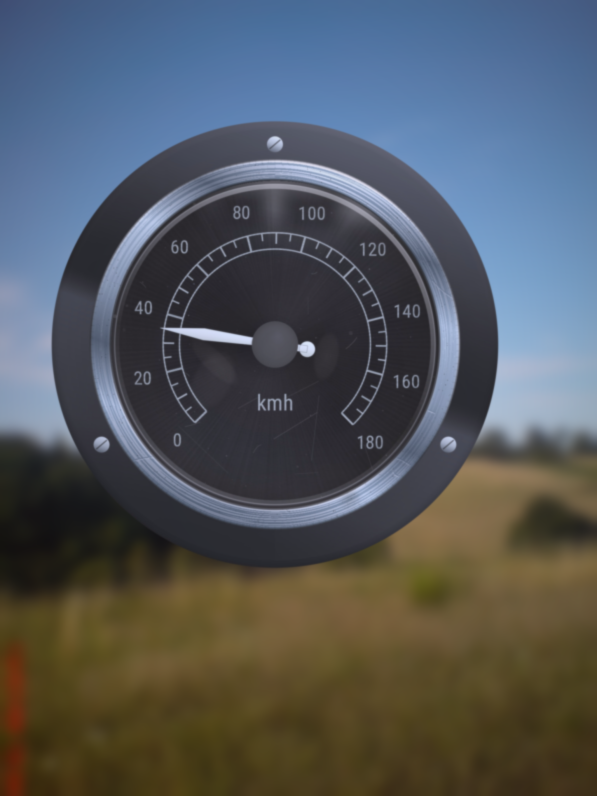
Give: 35,km/h
